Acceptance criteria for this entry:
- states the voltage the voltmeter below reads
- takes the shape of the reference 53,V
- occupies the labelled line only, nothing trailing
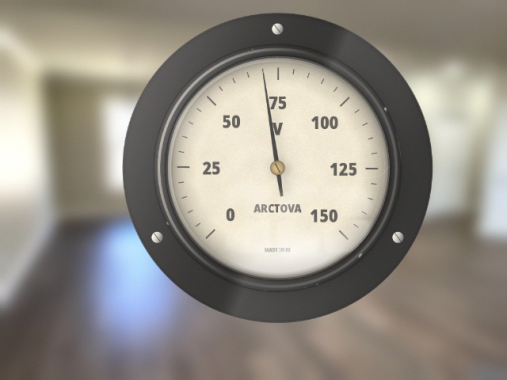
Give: 70,V
